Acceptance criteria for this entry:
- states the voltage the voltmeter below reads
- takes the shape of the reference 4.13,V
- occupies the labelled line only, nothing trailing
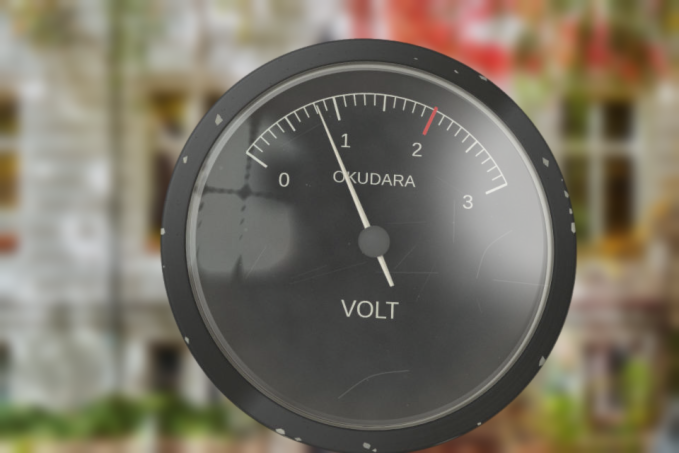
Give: 0.8,V
